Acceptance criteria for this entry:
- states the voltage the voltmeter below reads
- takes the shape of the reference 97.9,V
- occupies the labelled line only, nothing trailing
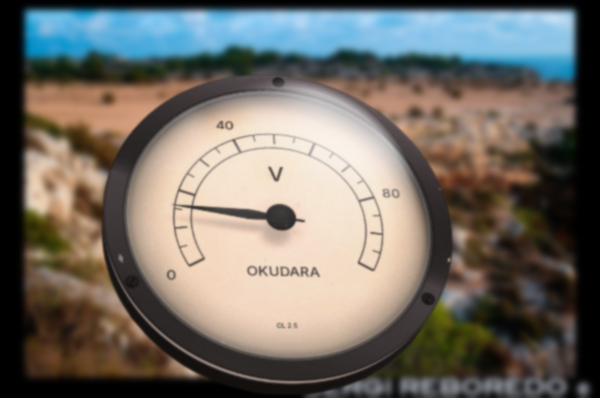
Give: 15,V
